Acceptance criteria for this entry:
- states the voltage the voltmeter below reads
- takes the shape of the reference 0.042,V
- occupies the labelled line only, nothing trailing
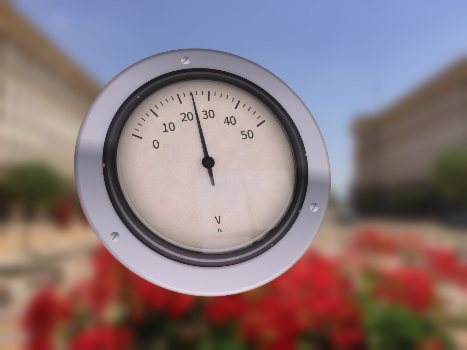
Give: 24,V
